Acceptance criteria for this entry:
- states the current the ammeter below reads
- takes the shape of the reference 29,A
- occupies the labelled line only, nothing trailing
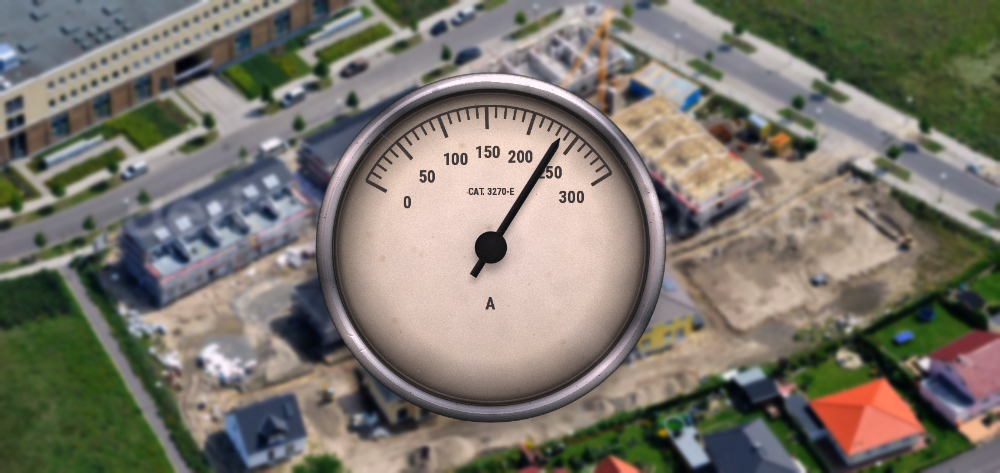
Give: 235,A
